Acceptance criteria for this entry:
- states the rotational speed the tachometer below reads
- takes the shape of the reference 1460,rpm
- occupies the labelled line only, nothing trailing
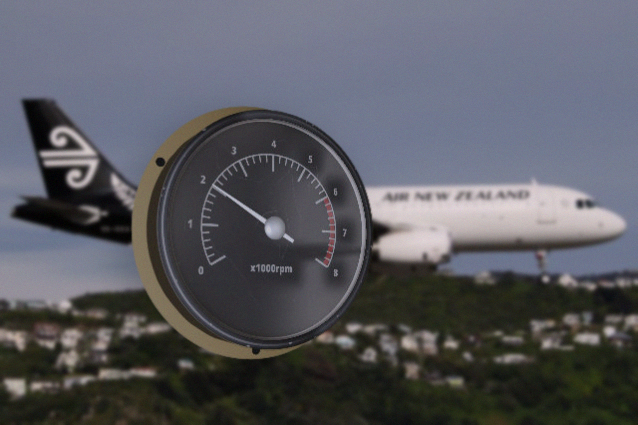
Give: 2000,rpm
